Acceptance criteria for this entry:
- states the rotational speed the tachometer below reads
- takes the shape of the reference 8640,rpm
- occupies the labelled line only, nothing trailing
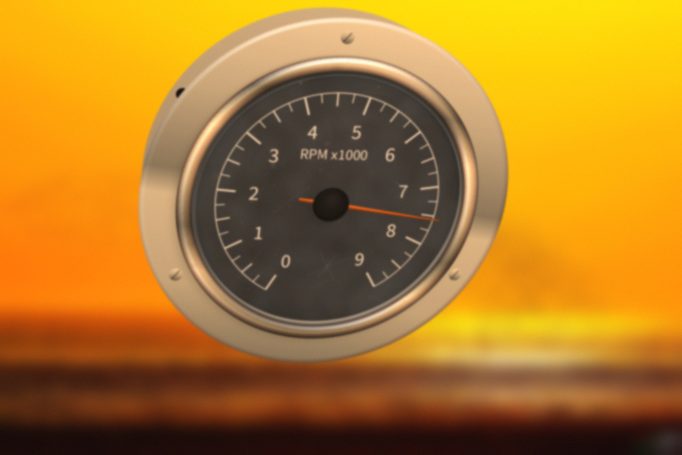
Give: 7500,rpm
